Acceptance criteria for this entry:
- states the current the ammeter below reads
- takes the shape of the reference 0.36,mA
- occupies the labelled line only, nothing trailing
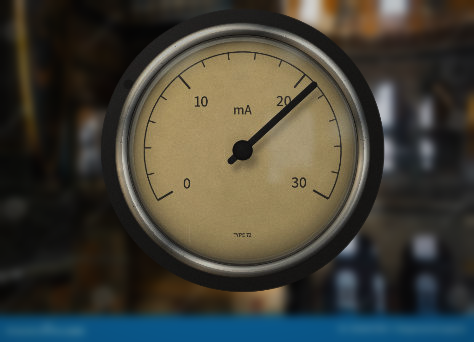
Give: 21,mA
